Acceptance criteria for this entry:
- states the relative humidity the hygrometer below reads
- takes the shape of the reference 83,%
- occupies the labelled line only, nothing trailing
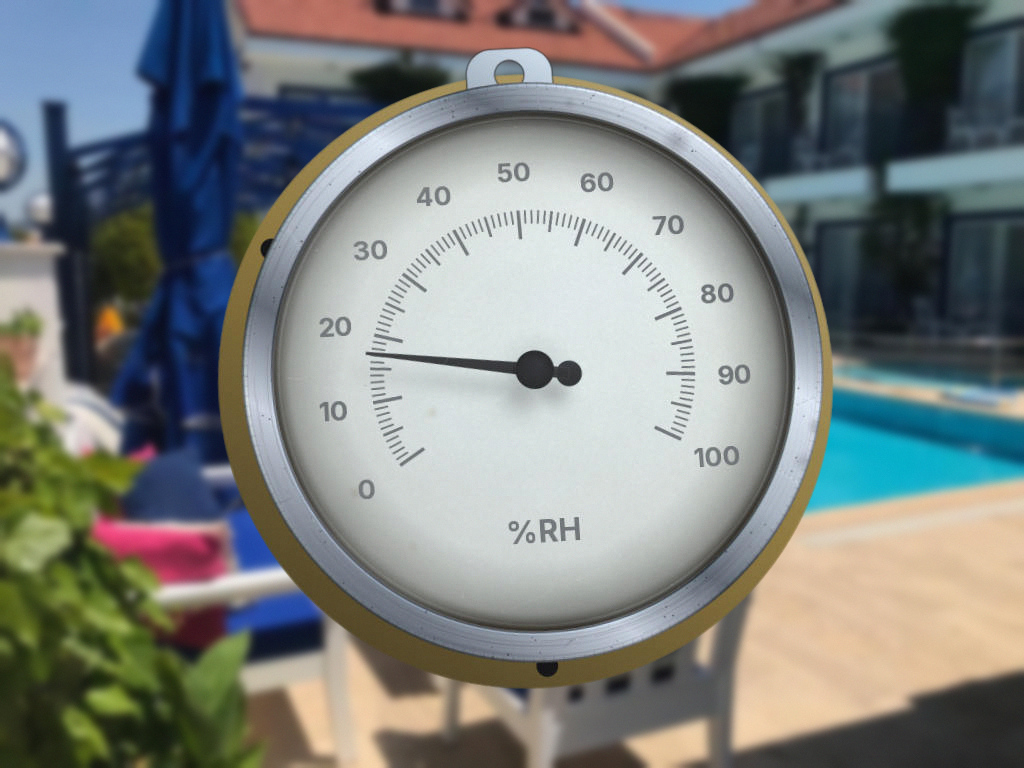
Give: 17,%
